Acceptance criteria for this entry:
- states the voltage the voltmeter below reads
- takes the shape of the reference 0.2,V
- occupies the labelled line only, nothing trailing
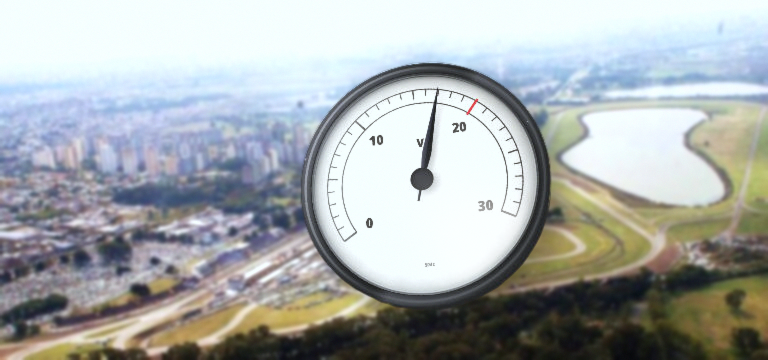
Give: 17,V
